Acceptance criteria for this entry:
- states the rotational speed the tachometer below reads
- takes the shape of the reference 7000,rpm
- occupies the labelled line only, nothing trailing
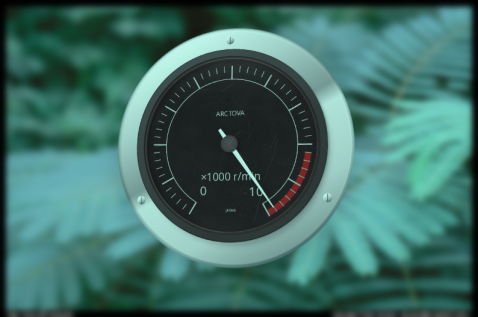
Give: 9800,rpm
